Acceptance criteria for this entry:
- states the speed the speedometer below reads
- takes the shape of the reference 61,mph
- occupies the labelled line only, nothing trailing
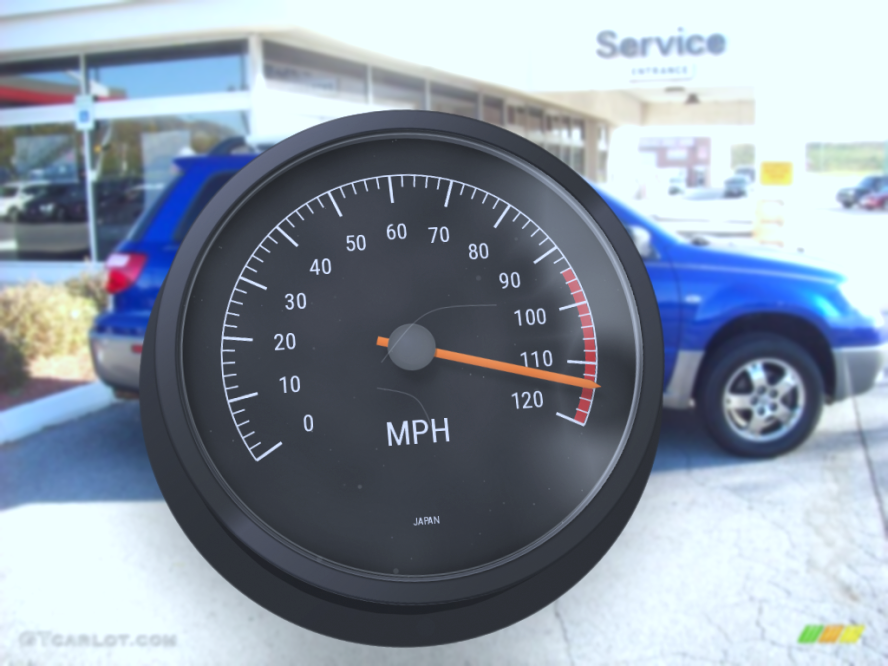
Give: 114,mph
